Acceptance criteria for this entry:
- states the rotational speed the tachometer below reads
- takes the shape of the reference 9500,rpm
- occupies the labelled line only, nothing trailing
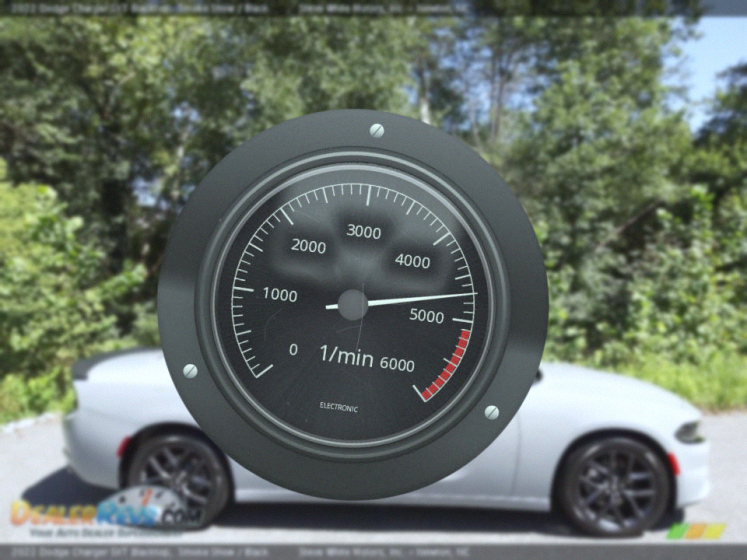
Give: 4700,rpm
